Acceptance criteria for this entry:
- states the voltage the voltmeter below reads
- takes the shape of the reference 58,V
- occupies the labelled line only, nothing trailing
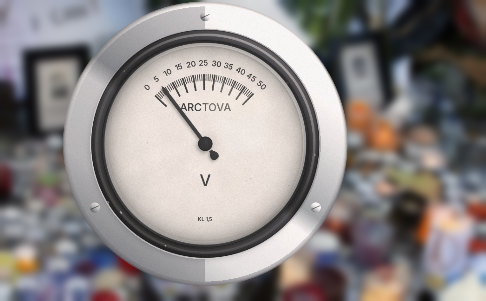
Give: 5,V
